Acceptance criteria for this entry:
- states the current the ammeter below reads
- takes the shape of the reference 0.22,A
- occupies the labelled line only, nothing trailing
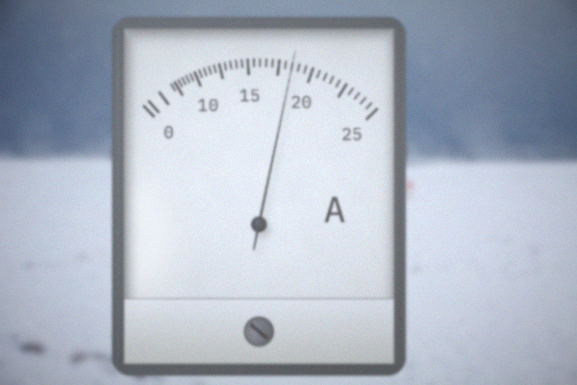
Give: 18.5,A
